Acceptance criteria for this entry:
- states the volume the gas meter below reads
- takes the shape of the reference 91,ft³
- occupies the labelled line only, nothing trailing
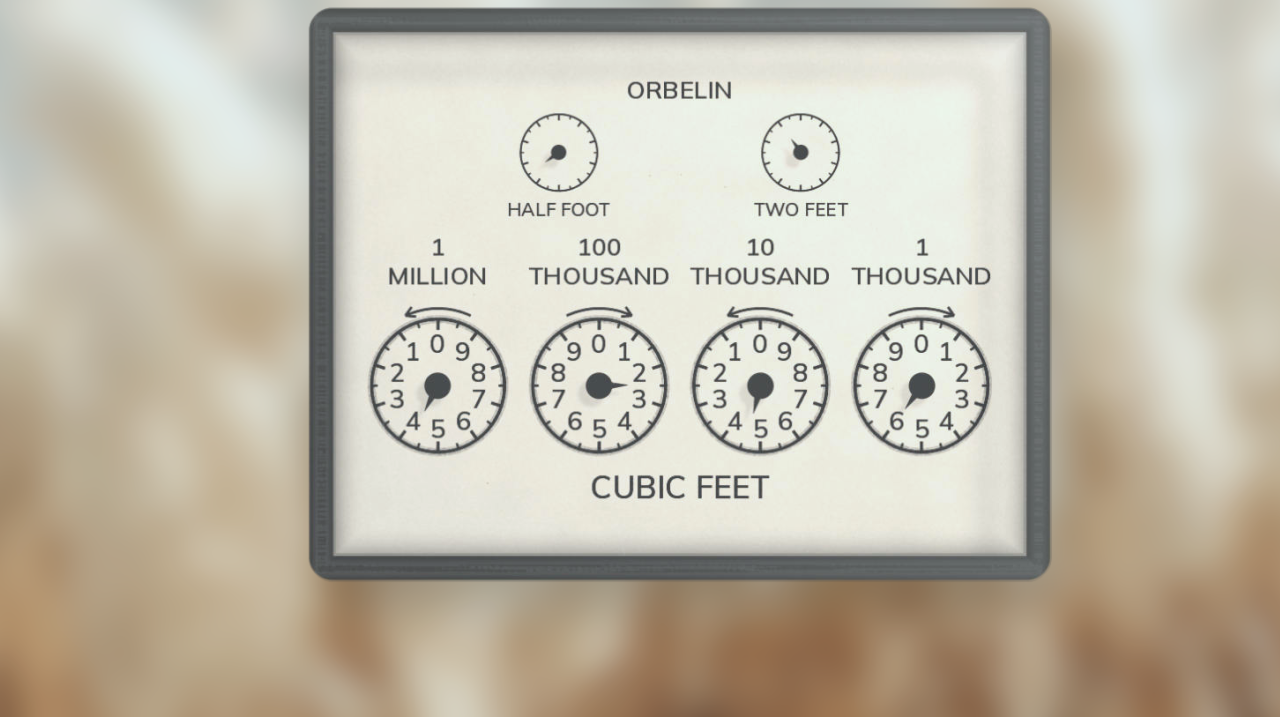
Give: 424600,ft³
